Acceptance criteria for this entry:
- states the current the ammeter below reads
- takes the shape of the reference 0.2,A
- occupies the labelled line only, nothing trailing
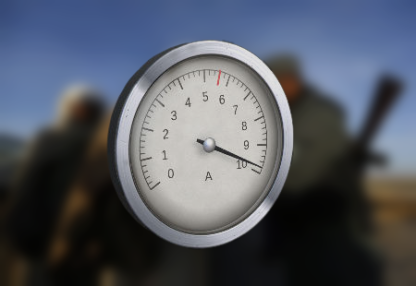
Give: 9.8,A
